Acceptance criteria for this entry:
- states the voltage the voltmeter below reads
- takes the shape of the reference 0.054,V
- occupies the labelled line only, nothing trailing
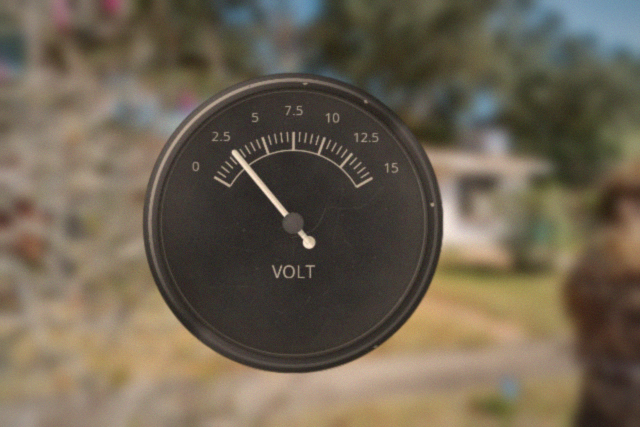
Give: 2.5,V
